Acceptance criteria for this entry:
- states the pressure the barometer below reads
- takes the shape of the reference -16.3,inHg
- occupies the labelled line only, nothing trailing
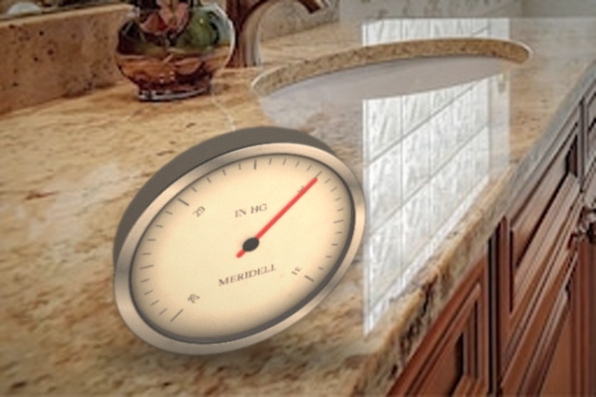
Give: 30,inHg
